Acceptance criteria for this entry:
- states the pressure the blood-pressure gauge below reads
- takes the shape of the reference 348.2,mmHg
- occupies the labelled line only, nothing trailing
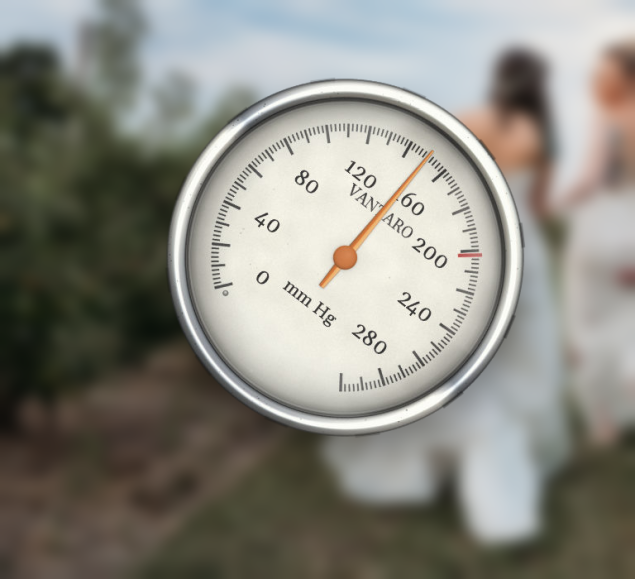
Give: 150,mmHg
